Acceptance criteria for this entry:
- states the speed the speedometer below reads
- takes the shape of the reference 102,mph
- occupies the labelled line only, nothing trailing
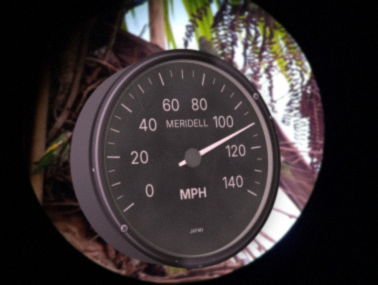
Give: 110,mph
